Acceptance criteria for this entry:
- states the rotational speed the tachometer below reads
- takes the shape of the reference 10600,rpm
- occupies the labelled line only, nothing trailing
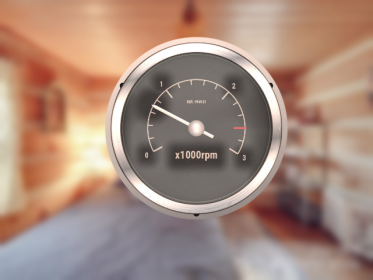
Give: 700,rpm
